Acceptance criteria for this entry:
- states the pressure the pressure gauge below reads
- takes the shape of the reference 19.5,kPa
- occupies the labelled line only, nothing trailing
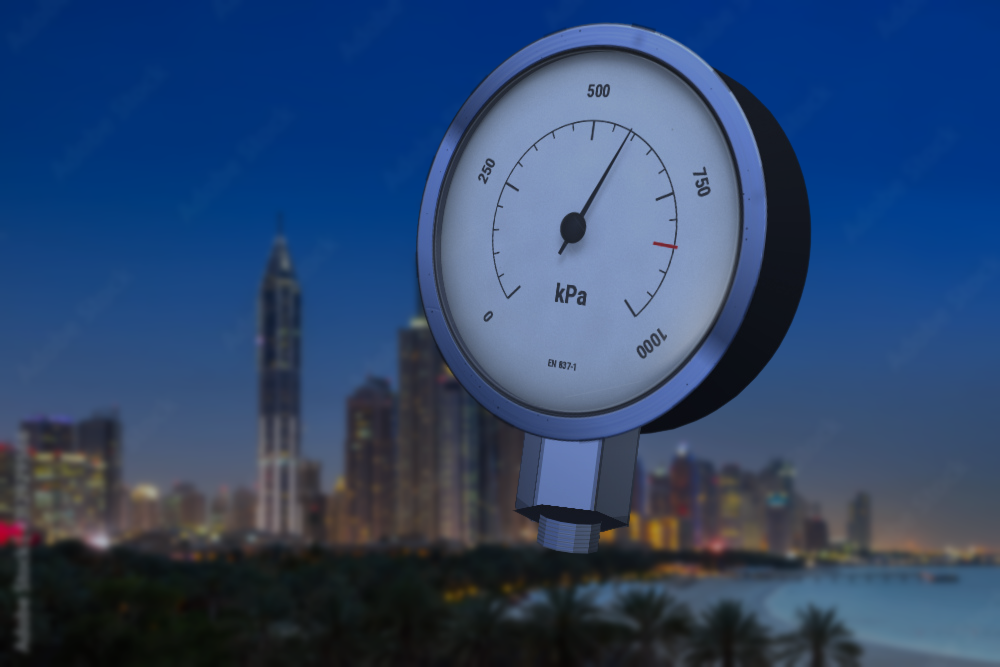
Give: 600,kPa
